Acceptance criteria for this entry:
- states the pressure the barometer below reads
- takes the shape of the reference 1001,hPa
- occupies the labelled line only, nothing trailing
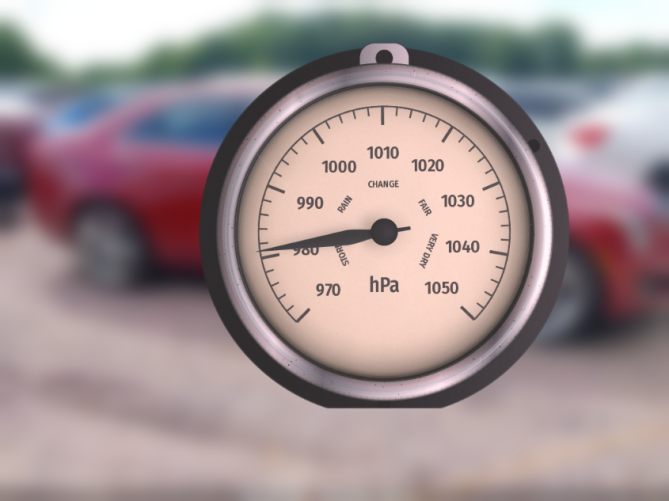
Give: 981,hPa
